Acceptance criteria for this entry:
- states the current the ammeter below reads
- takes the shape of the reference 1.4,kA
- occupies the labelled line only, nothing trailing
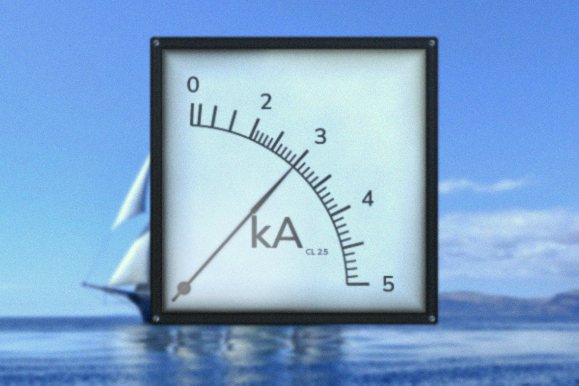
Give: 3,kA
